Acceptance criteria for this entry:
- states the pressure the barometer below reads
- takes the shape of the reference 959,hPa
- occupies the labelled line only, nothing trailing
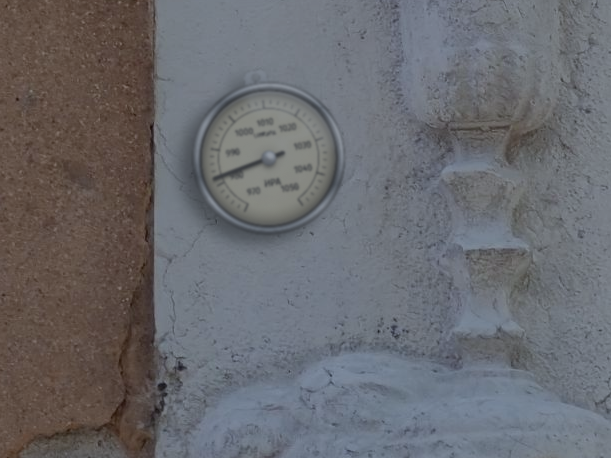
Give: 982,hPa
